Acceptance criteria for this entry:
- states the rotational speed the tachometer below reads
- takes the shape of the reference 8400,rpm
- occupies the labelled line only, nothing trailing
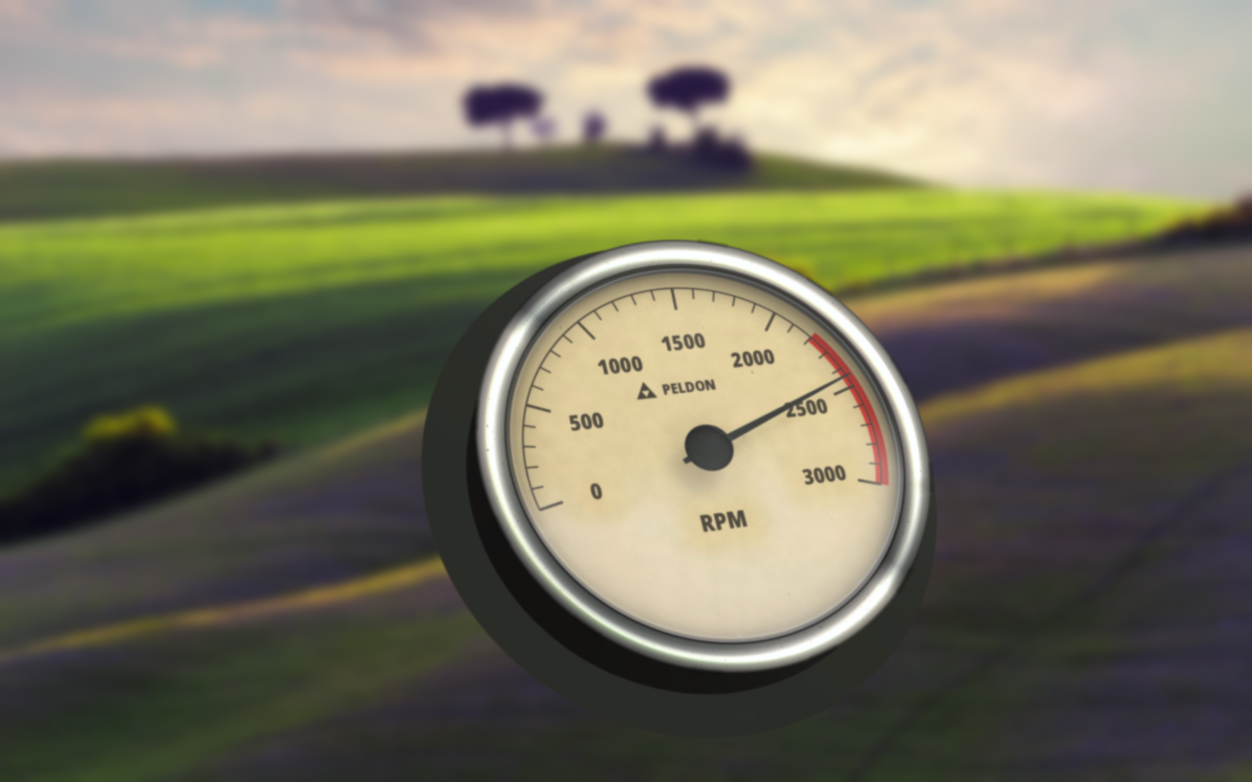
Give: 2450,rpm
